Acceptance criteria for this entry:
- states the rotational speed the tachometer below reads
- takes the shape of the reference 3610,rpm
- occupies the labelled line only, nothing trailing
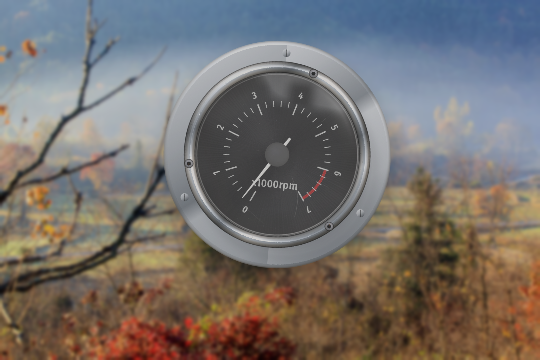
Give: 200,rpm
